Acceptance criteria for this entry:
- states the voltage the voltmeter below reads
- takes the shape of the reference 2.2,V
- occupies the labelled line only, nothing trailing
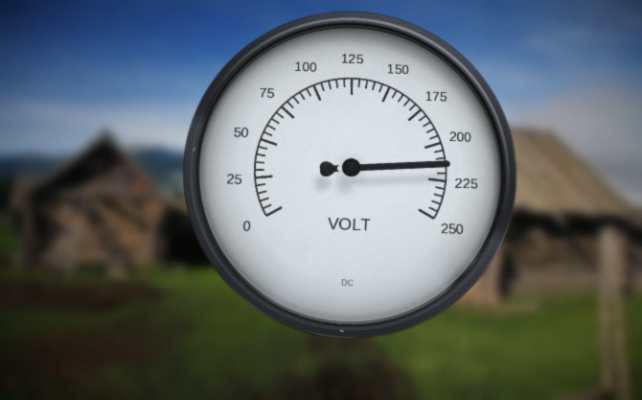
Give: 215,V
